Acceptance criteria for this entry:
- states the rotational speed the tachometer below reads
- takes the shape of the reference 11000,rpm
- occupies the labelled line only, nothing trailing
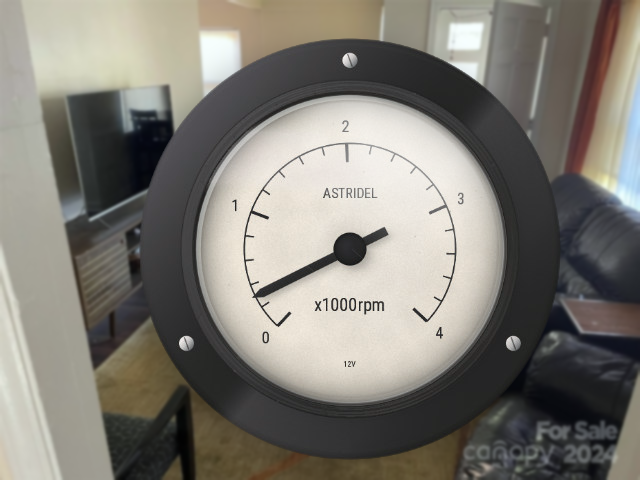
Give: 300,rpm
